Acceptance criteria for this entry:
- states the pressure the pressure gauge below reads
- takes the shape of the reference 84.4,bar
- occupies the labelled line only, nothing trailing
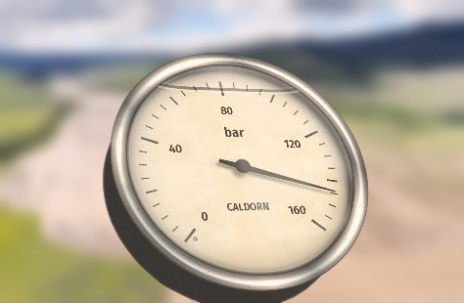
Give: 145,bar
